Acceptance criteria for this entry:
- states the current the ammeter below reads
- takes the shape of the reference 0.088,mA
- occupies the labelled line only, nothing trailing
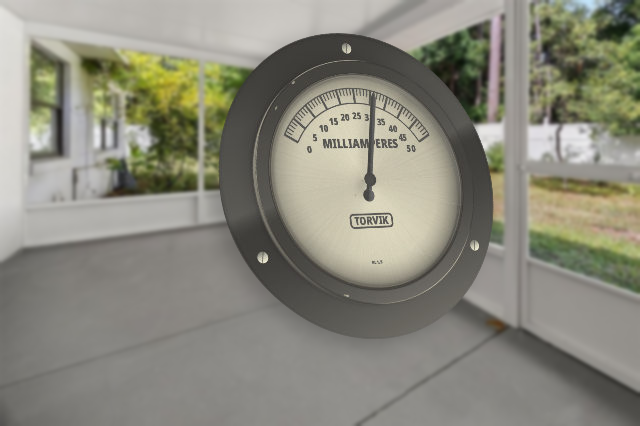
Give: 30,mA
